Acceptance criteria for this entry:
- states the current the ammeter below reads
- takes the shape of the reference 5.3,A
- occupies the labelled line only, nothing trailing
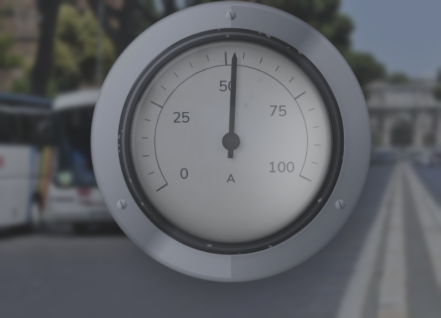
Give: 52.5,A
